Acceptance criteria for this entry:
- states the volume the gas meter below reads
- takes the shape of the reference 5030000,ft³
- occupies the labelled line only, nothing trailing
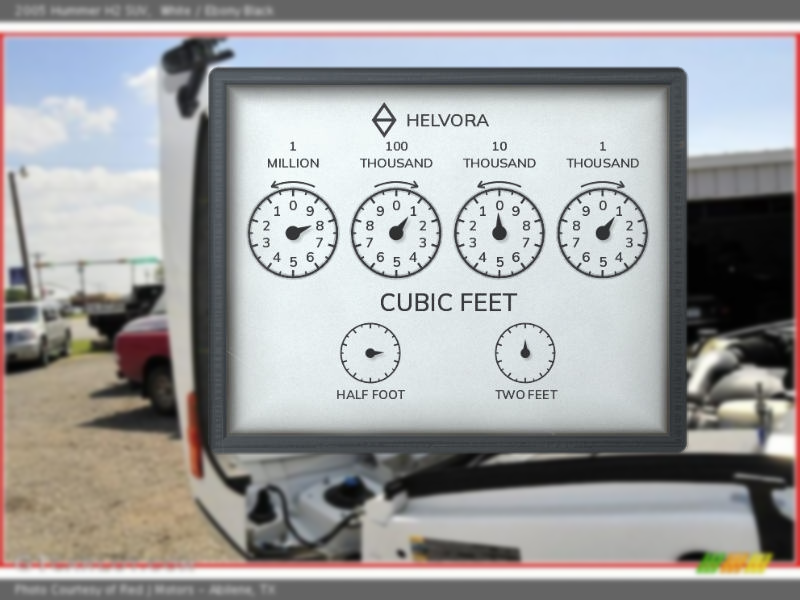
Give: 810100,ft³
